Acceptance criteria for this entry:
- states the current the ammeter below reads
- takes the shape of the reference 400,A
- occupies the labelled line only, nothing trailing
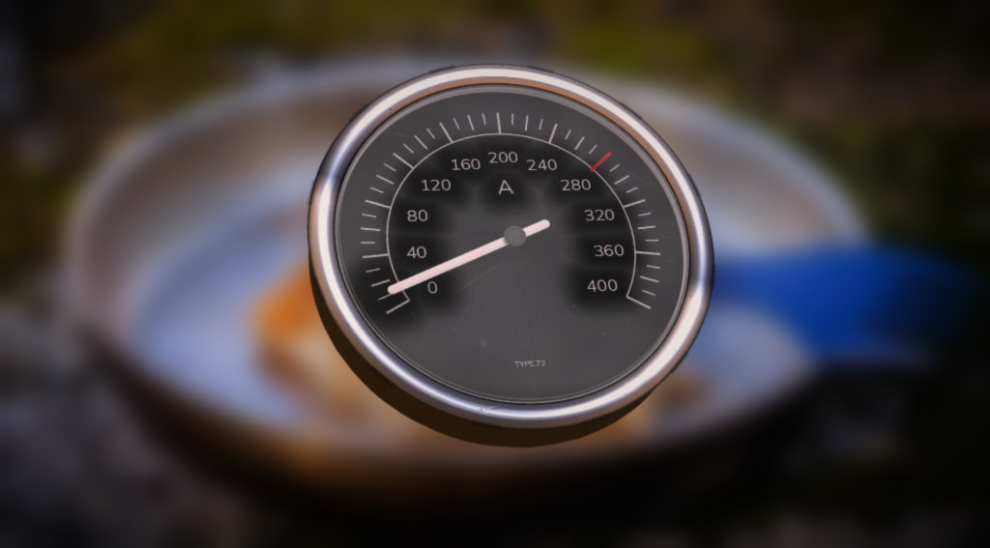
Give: 10,A
